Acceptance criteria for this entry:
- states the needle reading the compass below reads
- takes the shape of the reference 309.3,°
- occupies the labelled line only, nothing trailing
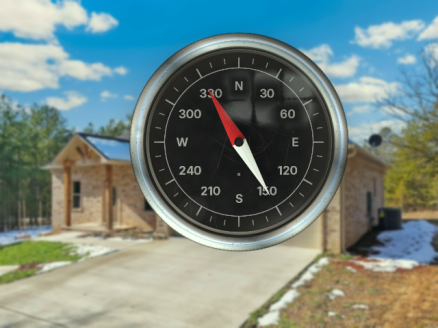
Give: 330,°
